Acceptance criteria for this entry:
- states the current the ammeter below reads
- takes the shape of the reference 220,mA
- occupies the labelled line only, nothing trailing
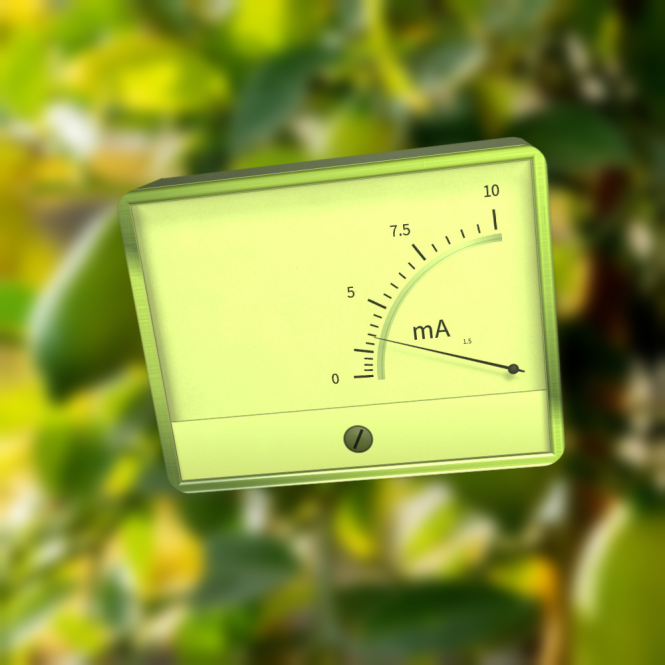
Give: 3.5,mA
